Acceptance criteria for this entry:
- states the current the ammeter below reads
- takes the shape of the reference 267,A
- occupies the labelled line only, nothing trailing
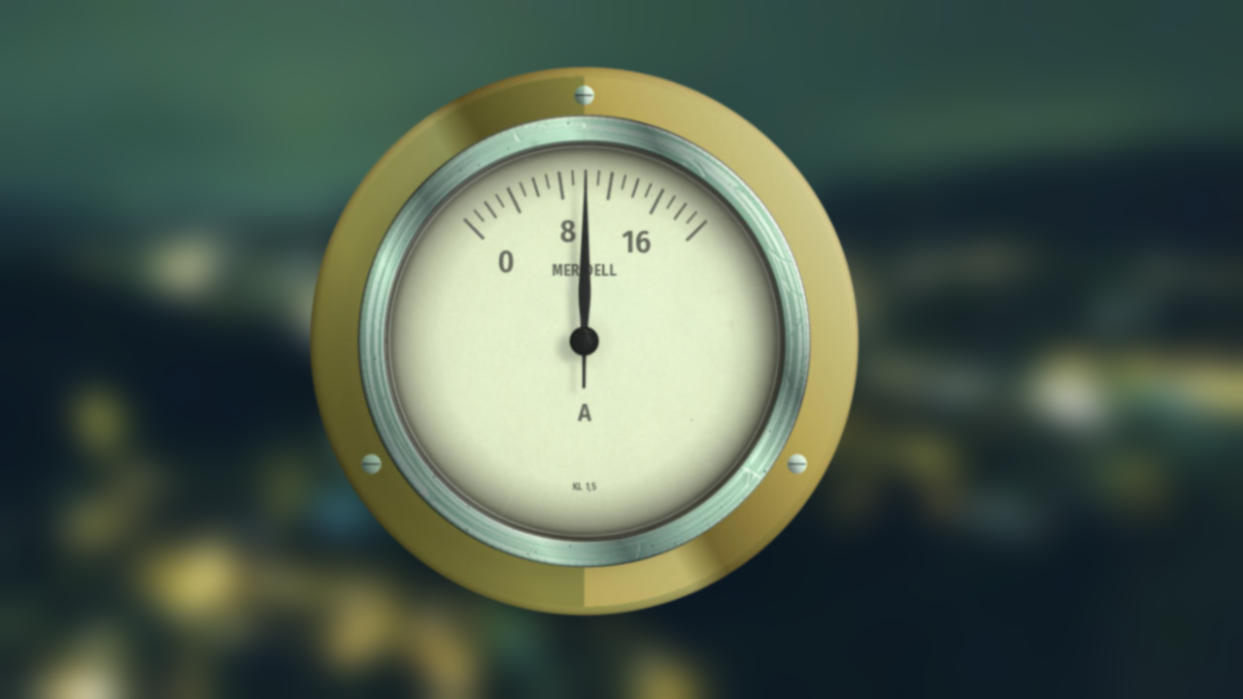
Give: 10,A
